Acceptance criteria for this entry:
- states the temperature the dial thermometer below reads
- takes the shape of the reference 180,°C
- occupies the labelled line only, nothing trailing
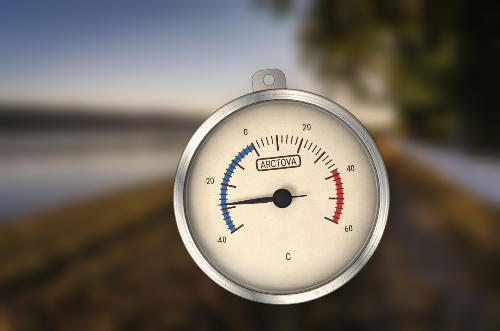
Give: -28,°C
